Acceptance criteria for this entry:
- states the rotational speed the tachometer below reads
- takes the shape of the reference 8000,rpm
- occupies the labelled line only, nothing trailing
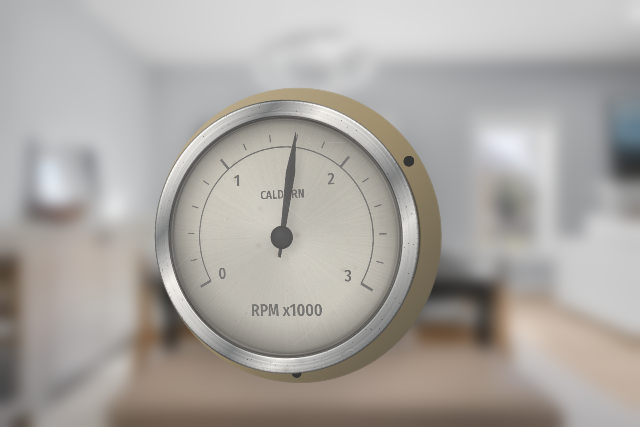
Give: 1600,rpm
